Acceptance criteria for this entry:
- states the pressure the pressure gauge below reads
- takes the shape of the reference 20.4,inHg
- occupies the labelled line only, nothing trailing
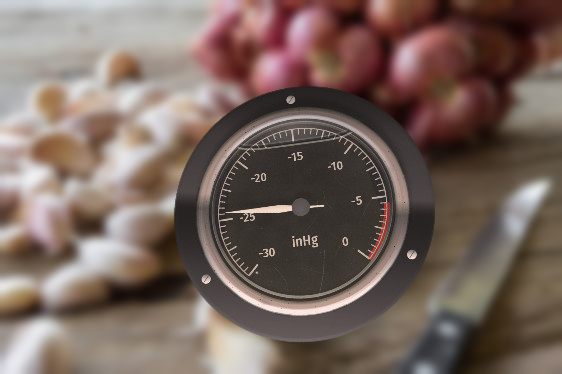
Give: -24.5,inHg
